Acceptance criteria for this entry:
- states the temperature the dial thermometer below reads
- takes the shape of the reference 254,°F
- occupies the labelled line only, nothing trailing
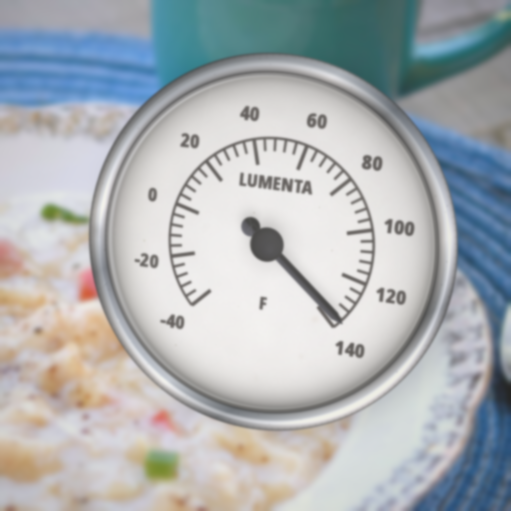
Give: 136,°F
